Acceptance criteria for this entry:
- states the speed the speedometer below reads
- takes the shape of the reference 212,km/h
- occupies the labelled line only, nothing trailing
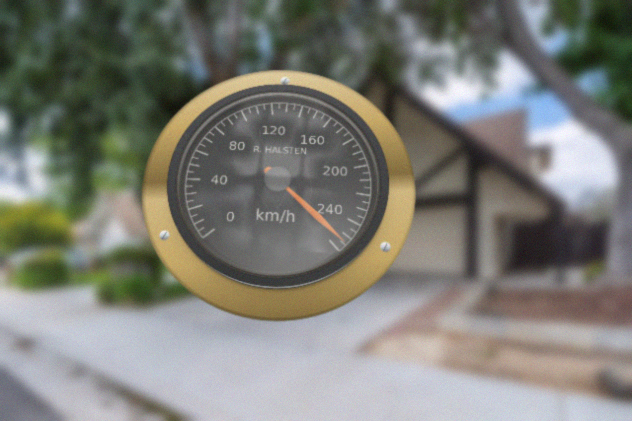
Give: 255,km/h
